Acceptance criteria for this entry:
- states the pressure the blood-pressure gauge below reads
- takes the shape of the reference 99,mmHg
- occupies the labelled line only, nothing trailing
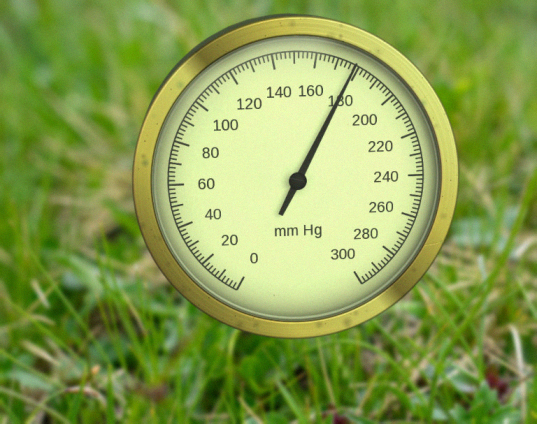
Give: 178,mmHg
